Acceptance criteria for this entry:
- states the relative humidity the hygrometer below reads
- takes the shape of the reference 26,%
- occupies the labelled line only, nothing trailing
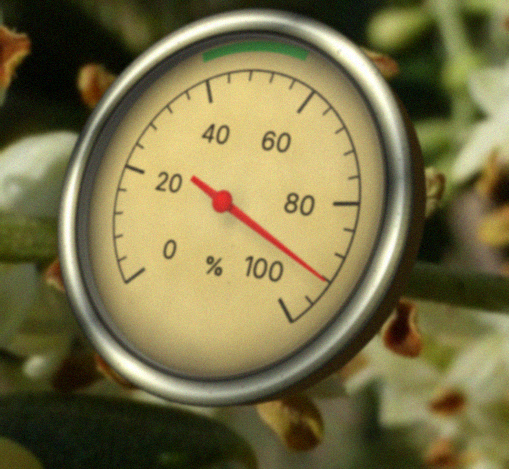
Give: 92,%
